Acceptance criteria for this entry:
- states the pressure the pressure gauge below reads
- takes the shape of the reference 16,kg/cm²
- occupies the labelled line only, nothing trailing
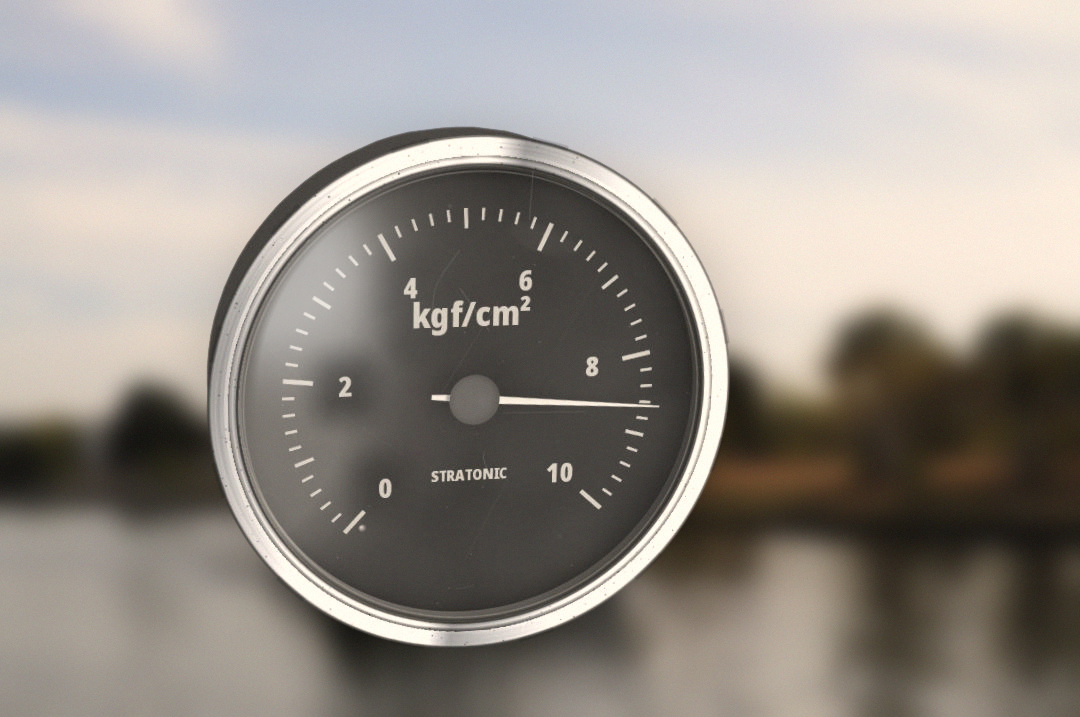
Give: 8.6,kg/cm²
